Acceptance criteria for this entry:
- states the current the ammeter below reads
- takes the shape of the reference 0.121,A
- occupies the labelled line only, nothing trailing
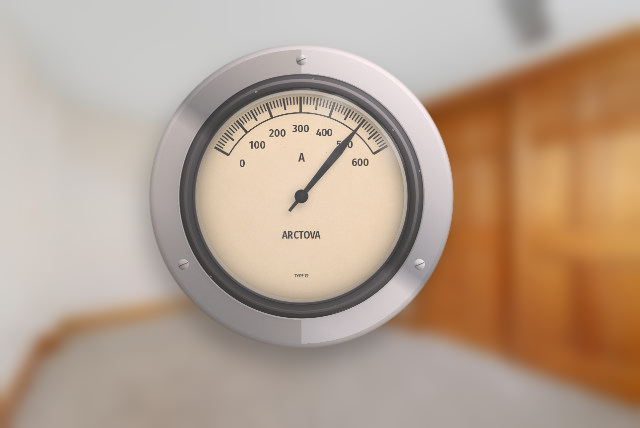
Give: 500,A
